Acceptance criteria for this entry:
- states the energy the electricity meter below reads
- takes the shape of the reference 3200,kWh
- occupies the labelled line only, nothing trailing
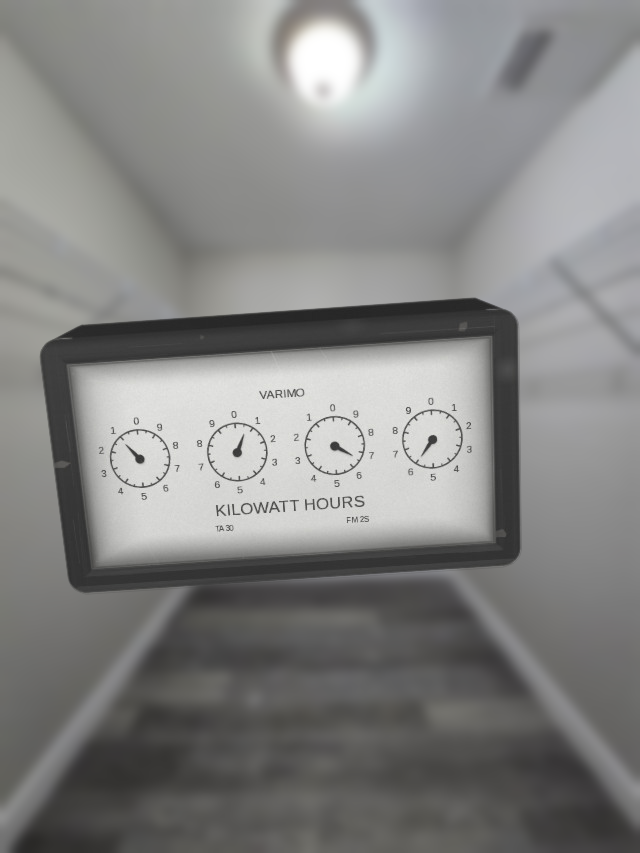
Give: 1066,kWh
